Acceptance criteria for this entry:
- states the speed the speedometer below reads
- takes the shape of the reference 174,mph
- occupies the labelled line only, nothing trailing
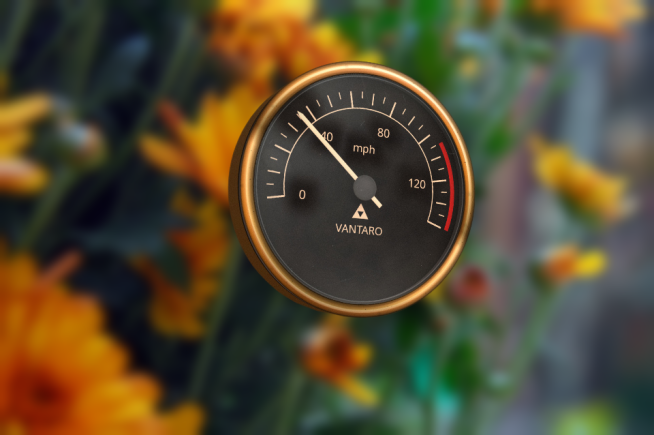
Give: 35,mph
